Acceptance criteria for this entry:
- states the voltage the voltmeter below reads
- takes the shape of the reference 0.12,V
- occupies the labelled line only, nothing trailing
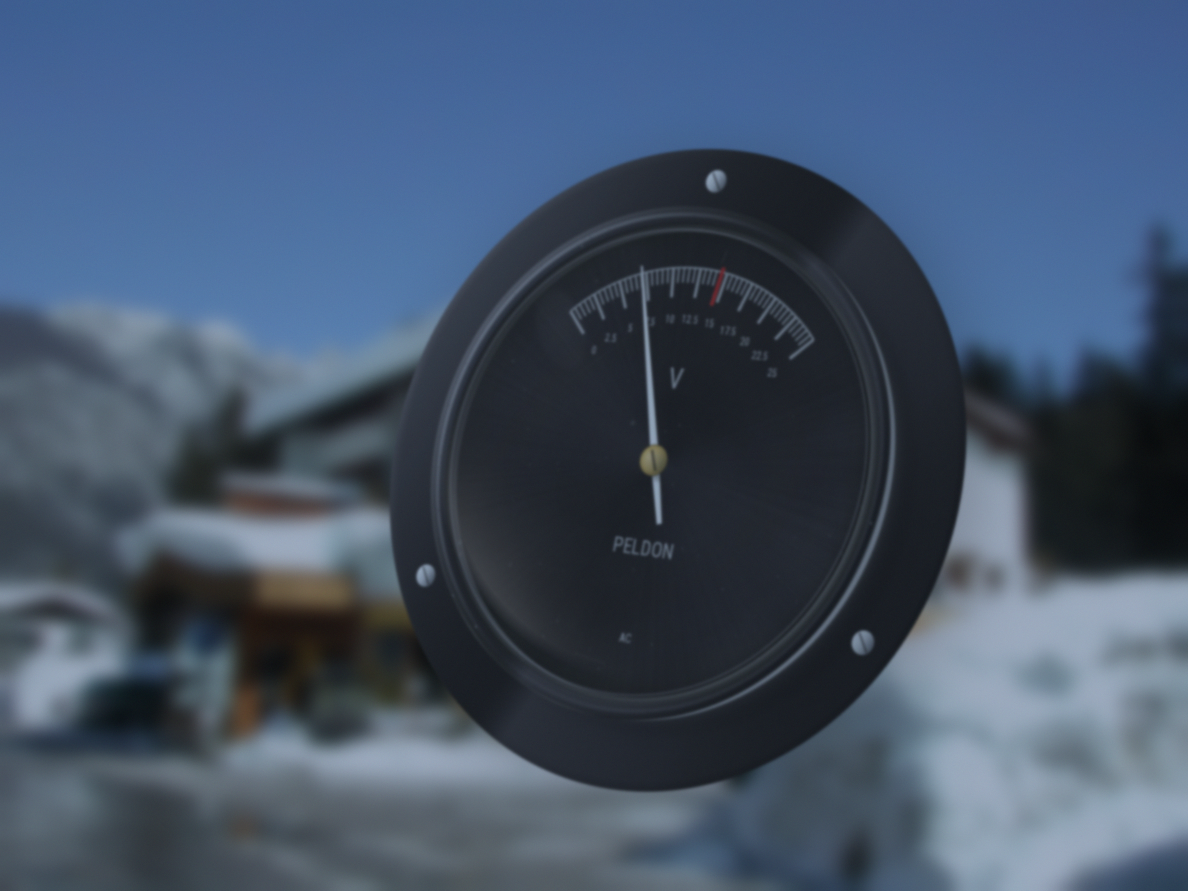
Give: 7.5,V
